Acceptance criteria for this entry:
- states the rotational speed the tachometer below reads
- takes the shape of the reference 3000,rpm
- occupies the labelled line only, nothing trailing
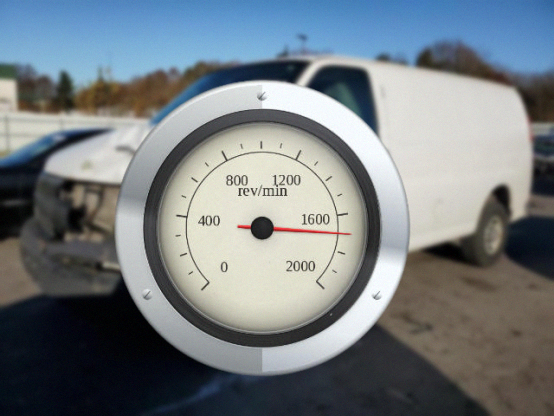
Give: 1700,rpm
